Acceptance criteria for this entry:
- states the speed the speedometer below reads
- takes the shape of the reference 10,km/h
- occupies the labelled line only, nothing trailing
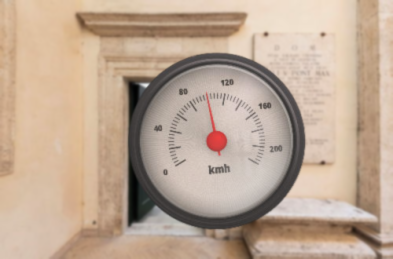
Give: 100,km/h
